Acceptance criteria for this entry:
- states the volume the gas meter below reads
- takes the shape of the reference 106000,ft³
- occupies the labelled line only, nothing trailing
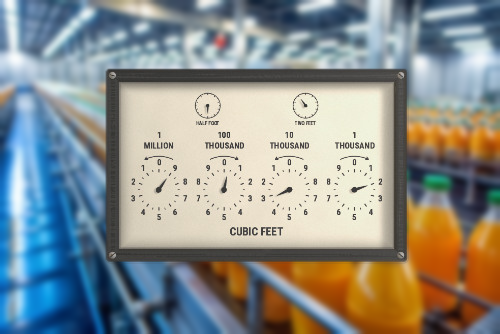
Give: 903200,ft³
